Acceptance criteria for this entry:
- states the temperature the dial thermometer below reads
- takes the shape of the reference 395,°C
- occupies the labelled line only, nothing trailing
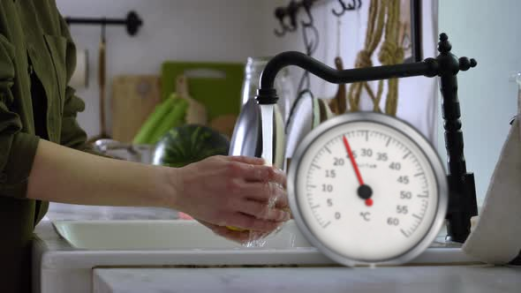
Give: 25,°C
